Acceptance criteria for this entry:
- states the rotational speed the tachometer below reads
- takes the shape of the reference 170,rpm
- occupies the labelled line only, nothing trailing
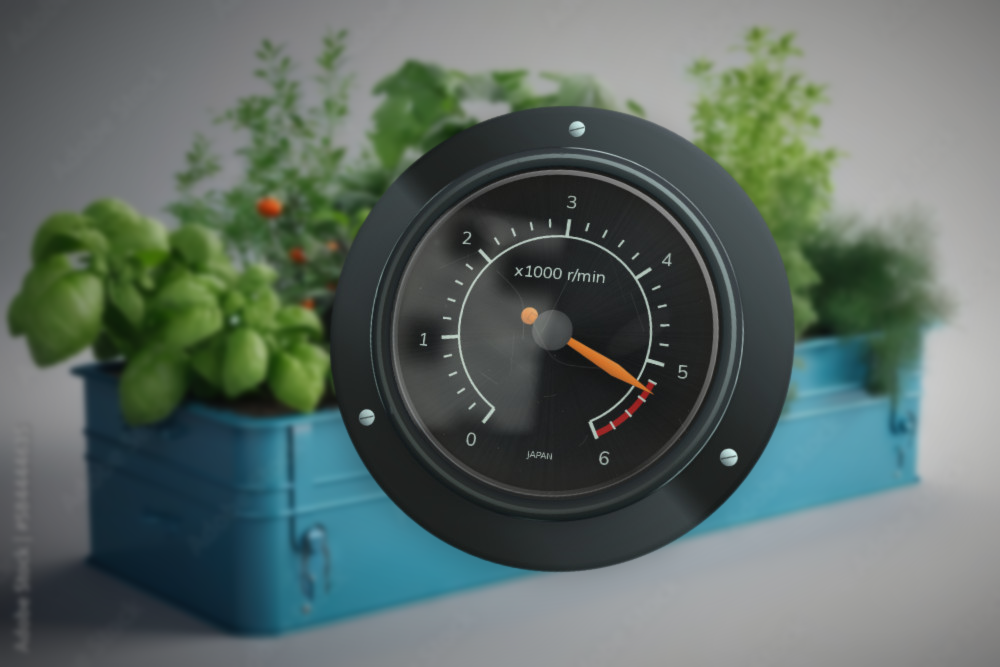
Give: 5300,rpm
